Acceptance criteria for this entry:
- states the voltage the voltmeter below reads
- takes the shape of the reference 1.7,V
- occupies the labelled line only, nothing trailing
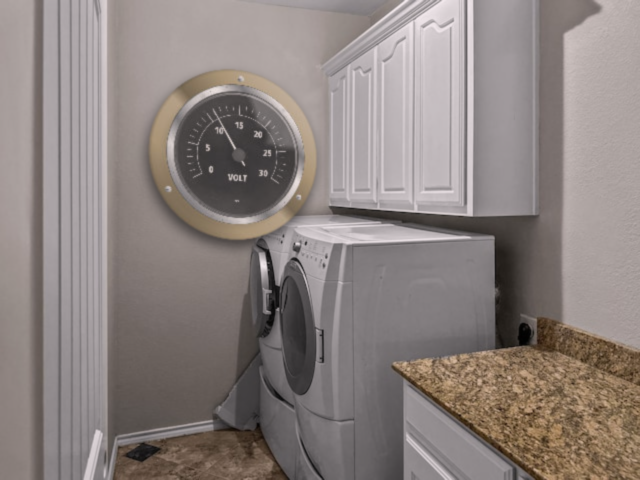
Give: 11,V
